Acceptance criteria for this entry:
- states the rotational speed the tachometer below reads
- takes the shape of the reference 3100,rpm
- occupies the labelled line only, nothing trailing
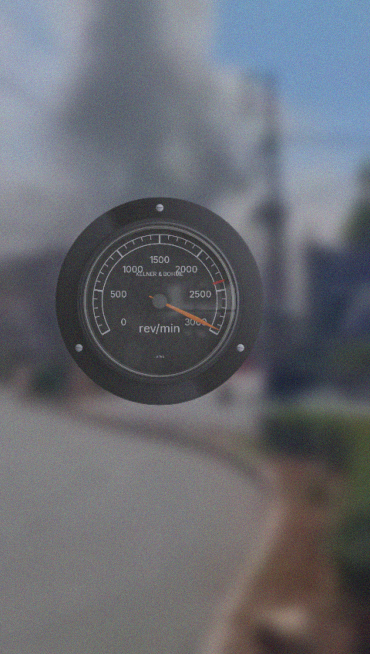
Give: 2950,rpm
